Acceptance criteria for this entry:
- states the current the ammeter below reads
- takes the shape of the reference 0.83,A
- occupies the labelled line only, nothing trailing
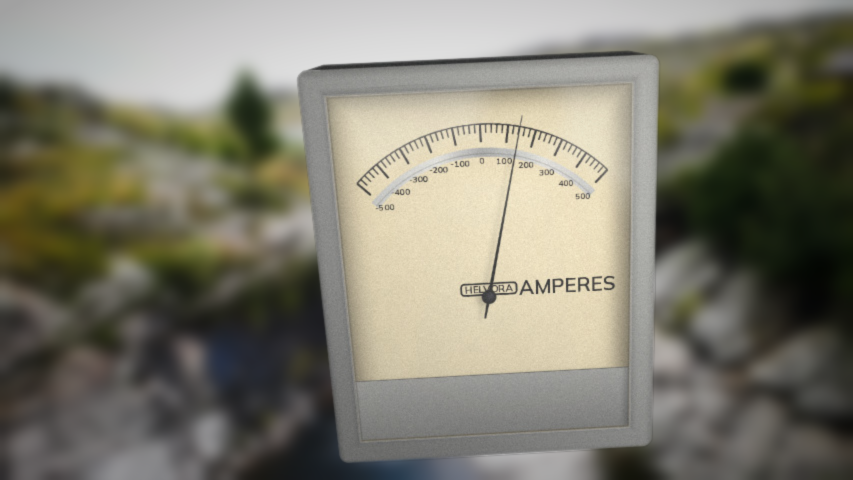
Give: 140,A
